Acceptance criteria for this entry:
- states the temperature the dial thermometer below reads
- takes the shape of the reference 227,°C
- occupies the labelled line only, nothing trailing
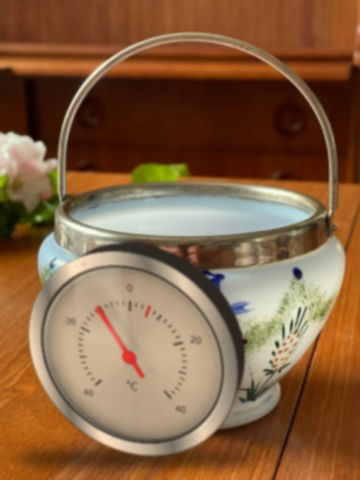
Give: -10,°C
